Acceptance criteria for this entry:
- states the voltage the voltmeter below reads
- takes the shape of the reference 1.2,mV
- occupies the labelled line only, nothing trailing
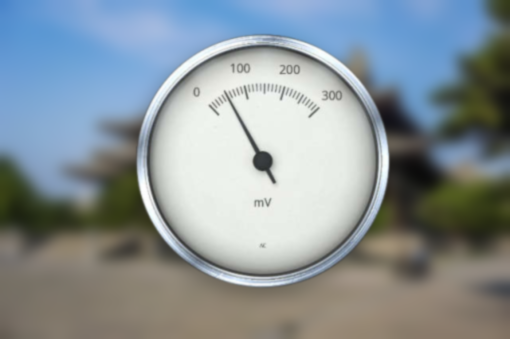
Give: 50,mV
